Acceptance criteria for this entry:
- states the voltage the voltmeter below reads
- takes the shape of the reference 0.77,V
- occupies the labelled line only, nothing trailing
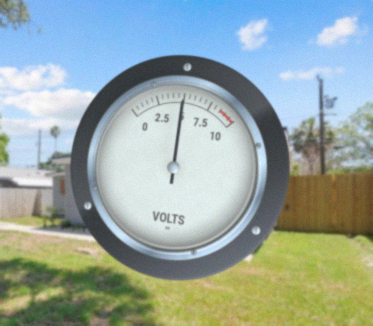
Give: 5,V
